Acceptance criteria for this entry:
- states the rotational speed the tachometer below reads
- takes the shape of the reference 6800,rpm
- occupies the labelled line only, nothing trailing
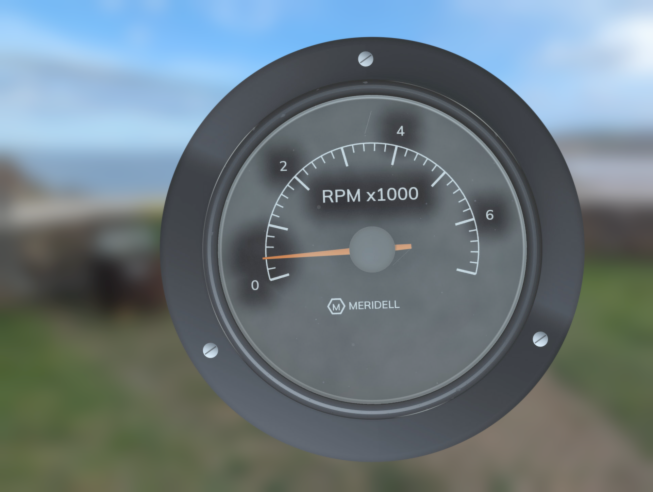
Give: 400,rpm
